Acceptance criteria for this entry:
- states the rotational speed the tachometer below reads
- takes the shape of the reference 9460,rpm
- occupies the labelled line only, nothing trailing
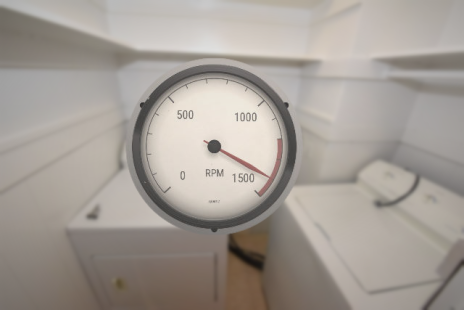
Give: 1400,rpm
